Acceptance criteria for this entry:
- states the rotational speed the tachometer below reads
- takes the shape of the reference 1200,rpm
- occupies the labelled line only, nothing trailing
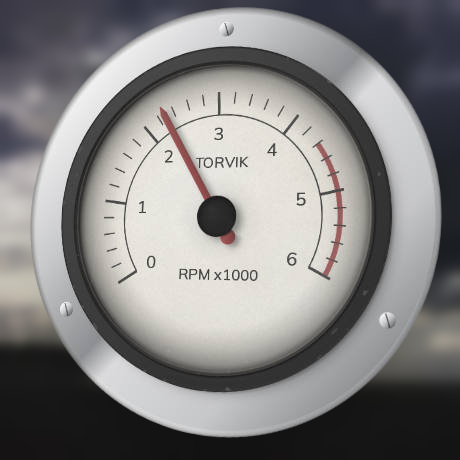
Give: 2300,rpm
